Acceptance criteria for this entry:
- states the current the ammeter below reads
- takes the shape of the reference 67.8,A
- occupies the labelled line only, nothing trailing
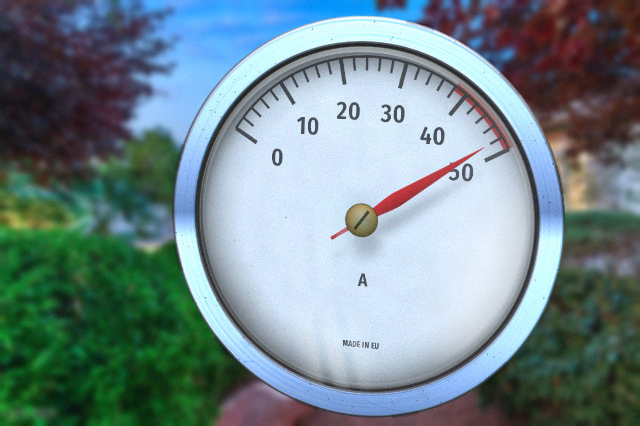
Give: 48,A
